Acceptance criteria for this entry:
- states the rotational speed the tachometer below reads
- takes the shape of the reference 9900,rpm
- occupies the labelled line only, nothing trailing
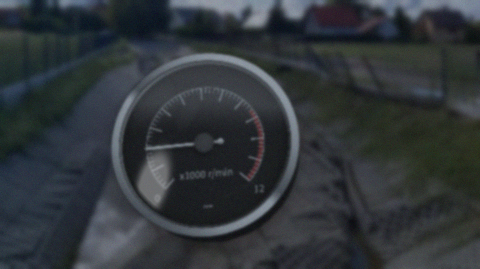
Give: 2000,rpm
